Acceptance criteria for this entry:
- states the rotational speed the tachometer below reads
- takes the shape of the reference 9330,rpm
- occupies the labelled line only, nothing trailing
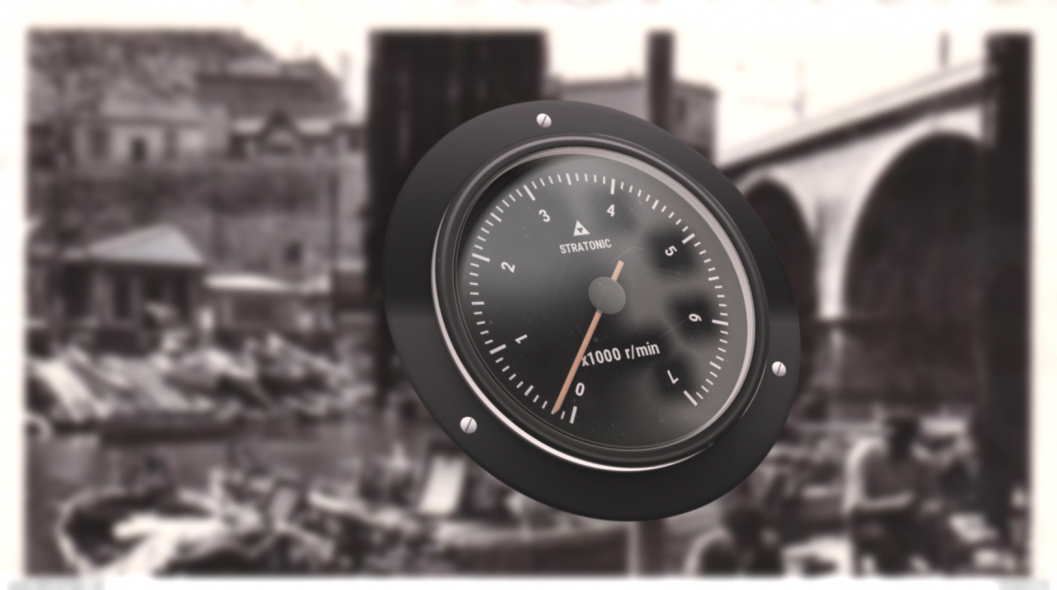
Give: 200,rpm
